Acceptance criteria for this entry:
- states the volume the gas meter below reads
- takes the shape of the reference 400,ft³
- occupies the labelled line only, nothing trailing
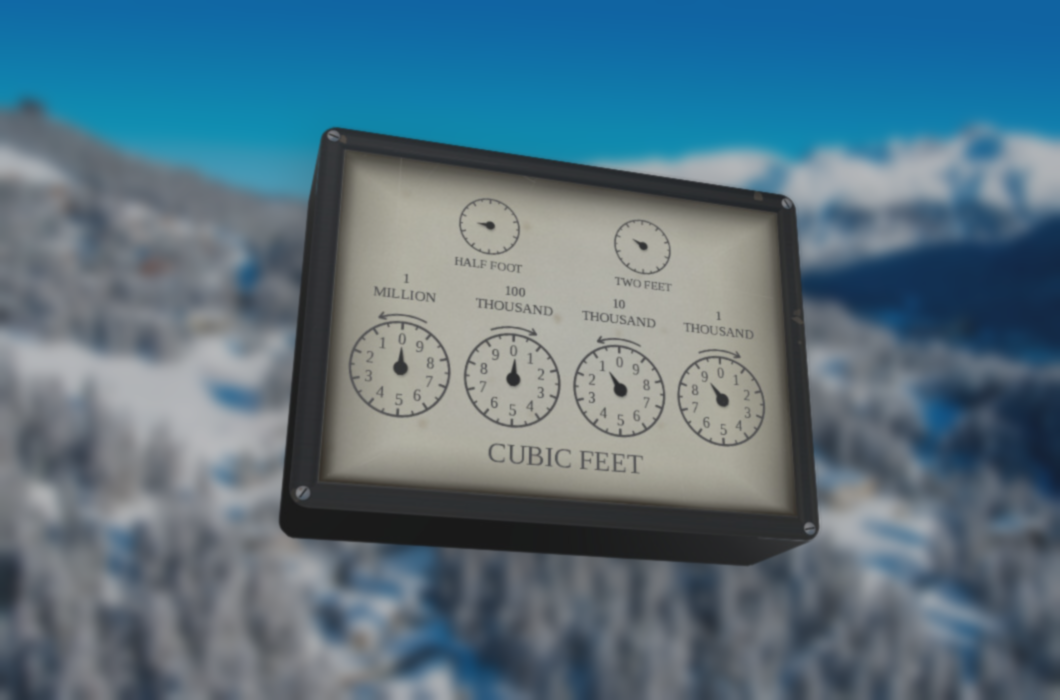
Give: 900,ft³
